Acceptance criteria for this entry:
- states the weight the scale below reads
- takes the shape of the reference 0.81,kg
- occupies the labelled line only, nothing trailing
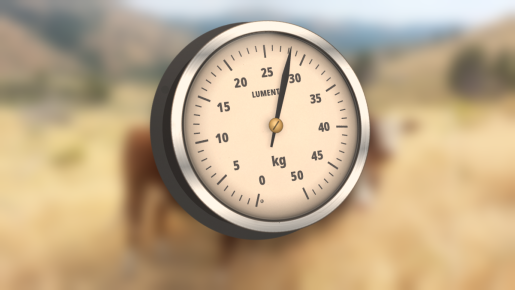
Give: 28,kg
